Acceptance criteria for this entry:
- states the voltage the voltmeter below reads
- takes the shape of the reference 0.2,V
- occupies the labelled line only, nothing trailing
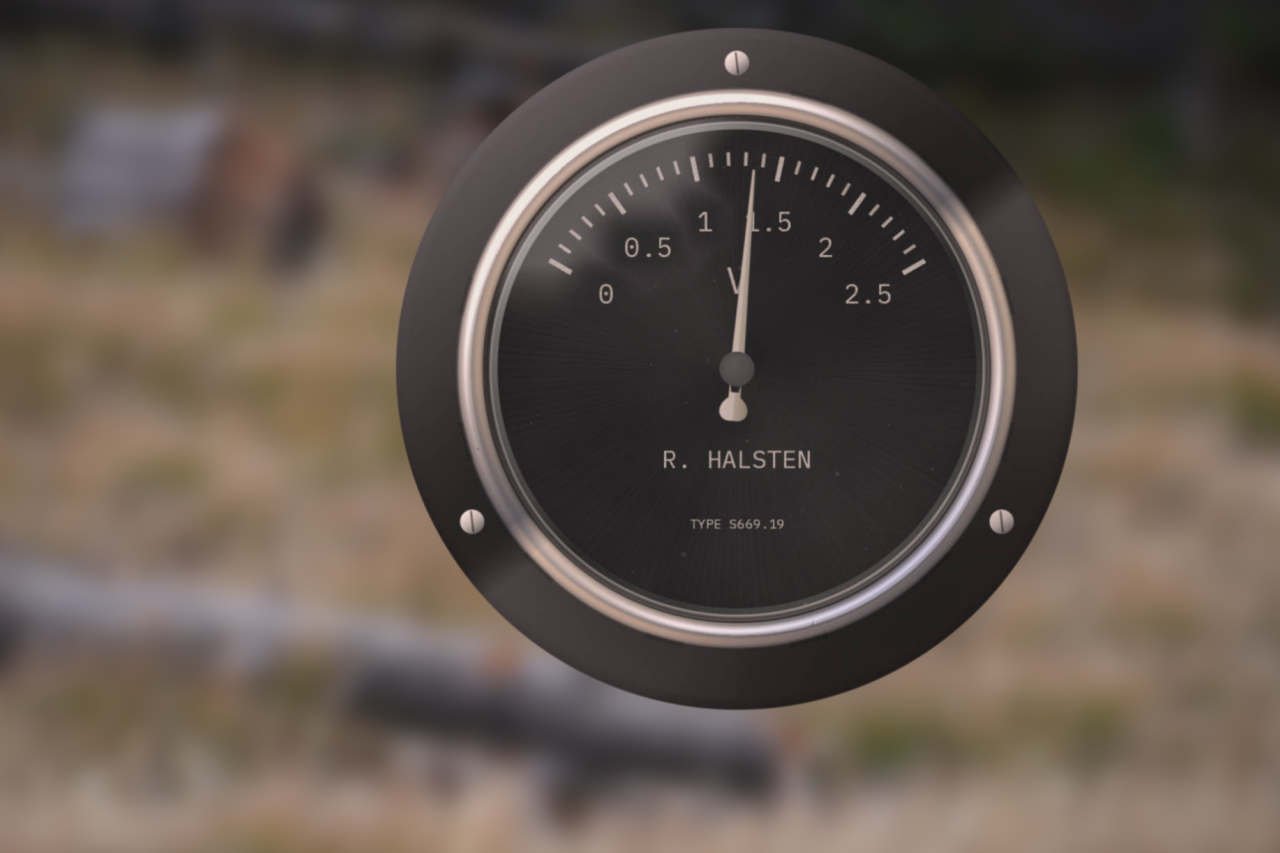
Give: 1.35,V
